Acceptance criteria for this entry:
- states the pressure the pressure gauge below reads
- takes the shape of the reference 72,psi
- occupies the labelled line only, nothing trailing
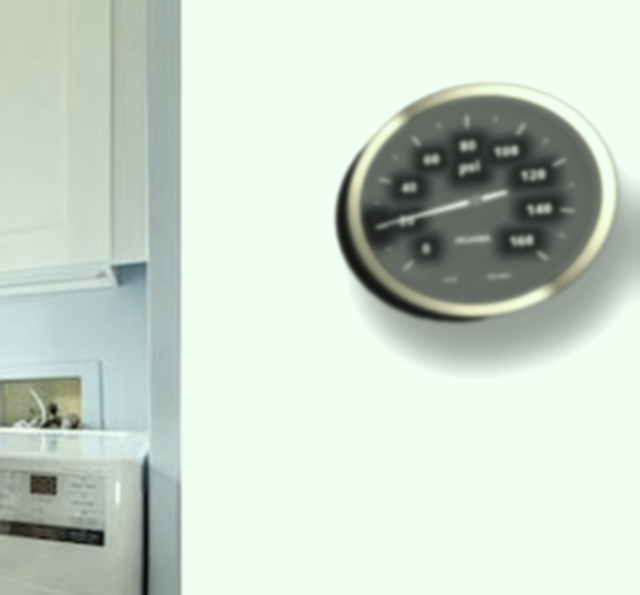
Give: 20,psi
